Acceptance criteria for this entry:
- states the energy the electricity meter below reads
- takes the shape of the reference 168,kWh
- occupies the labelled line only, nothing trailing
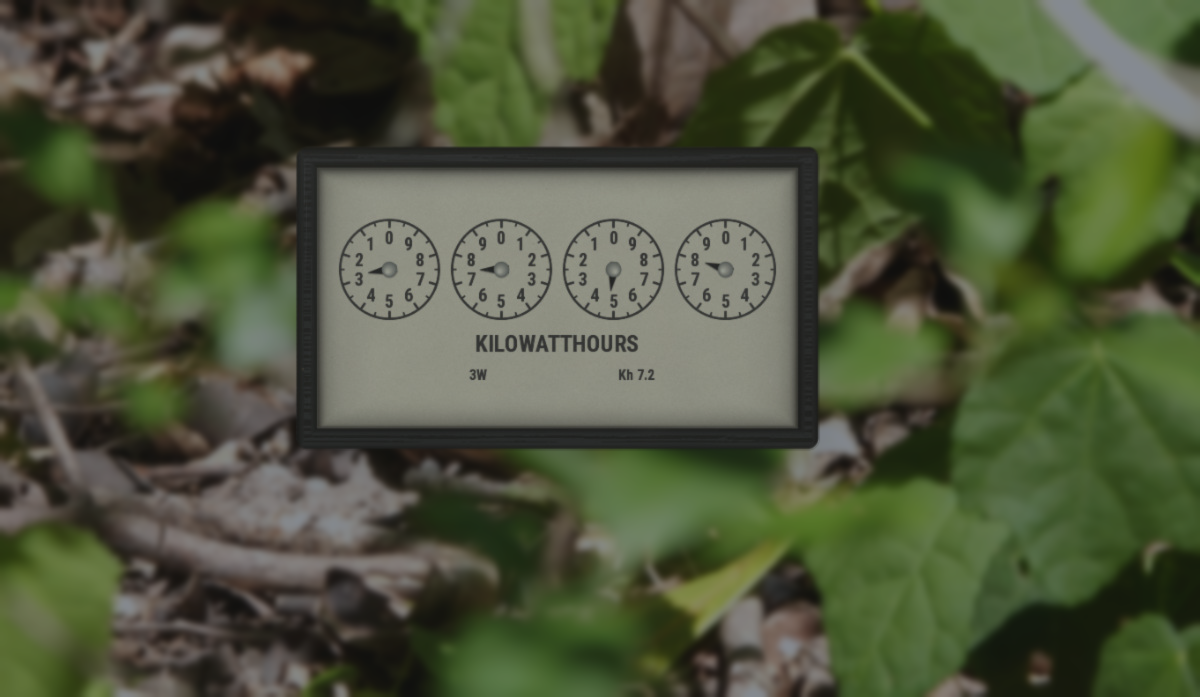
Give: 2748,kWh
